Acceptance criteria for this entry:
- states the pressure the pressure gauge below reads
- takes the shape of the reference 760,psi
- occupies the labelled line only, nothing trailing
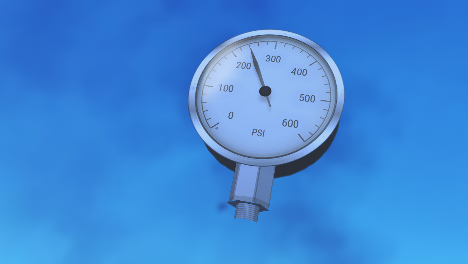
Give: 240,psi
